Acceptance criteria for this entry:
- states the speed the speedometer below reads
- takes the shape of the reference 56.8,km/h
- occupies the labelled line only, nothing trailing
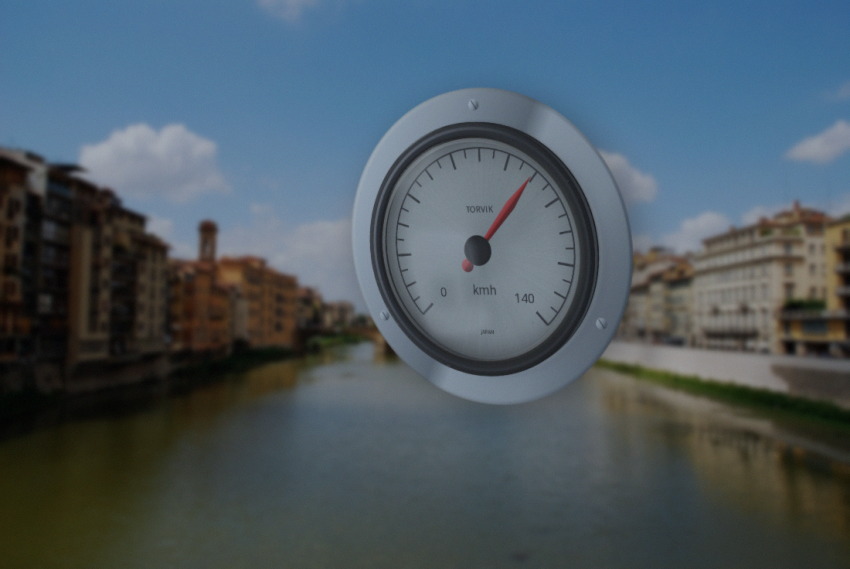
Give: 90,km/h
